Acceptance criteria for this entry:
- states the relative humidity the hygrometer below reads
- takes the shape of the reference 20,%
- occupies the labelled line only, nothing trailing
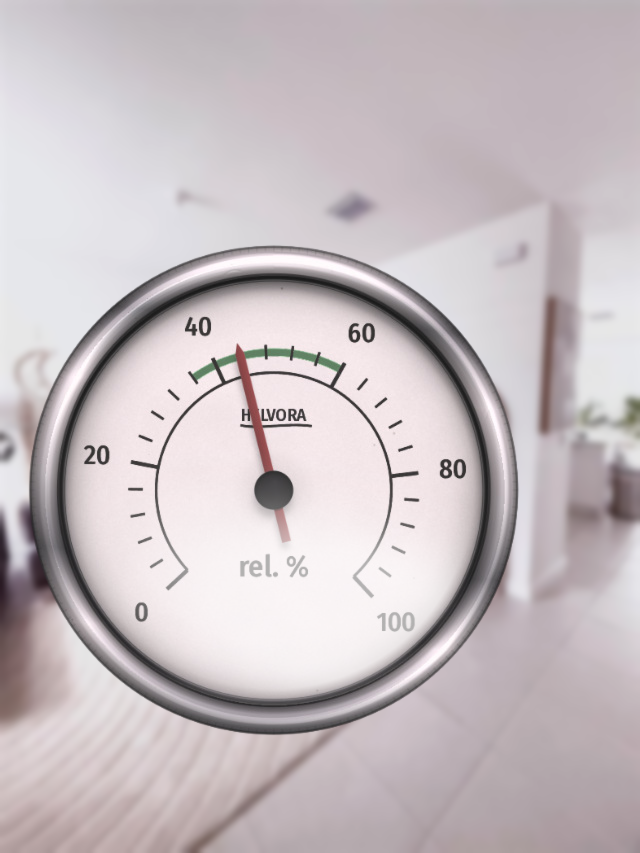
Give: 44,%
